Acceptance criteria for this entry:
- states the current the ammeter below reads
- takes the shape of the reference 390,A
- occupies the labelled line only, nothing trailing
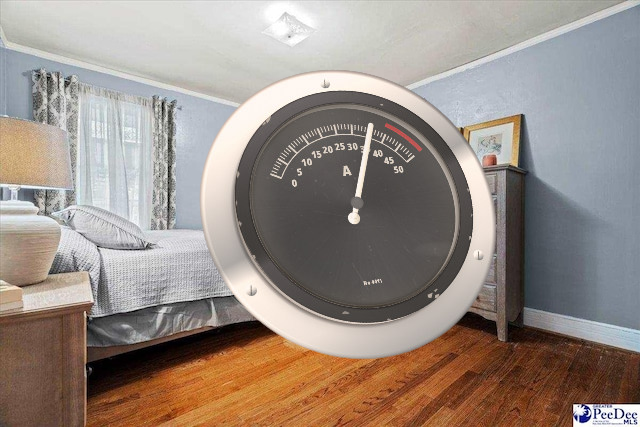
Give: 35,A
